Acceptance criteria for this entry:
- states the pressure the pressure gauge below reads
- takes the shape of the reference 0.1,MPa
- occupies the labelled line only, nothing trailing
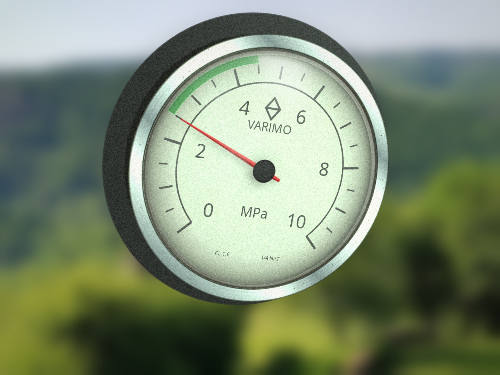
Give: 2.5,MPa
